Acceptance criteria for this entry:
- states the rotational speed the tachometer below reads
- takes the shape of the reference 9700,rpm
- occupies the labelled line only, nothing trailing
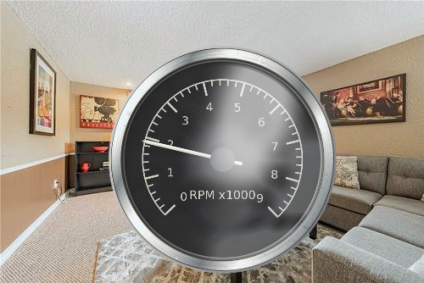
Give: 1900,rpm
